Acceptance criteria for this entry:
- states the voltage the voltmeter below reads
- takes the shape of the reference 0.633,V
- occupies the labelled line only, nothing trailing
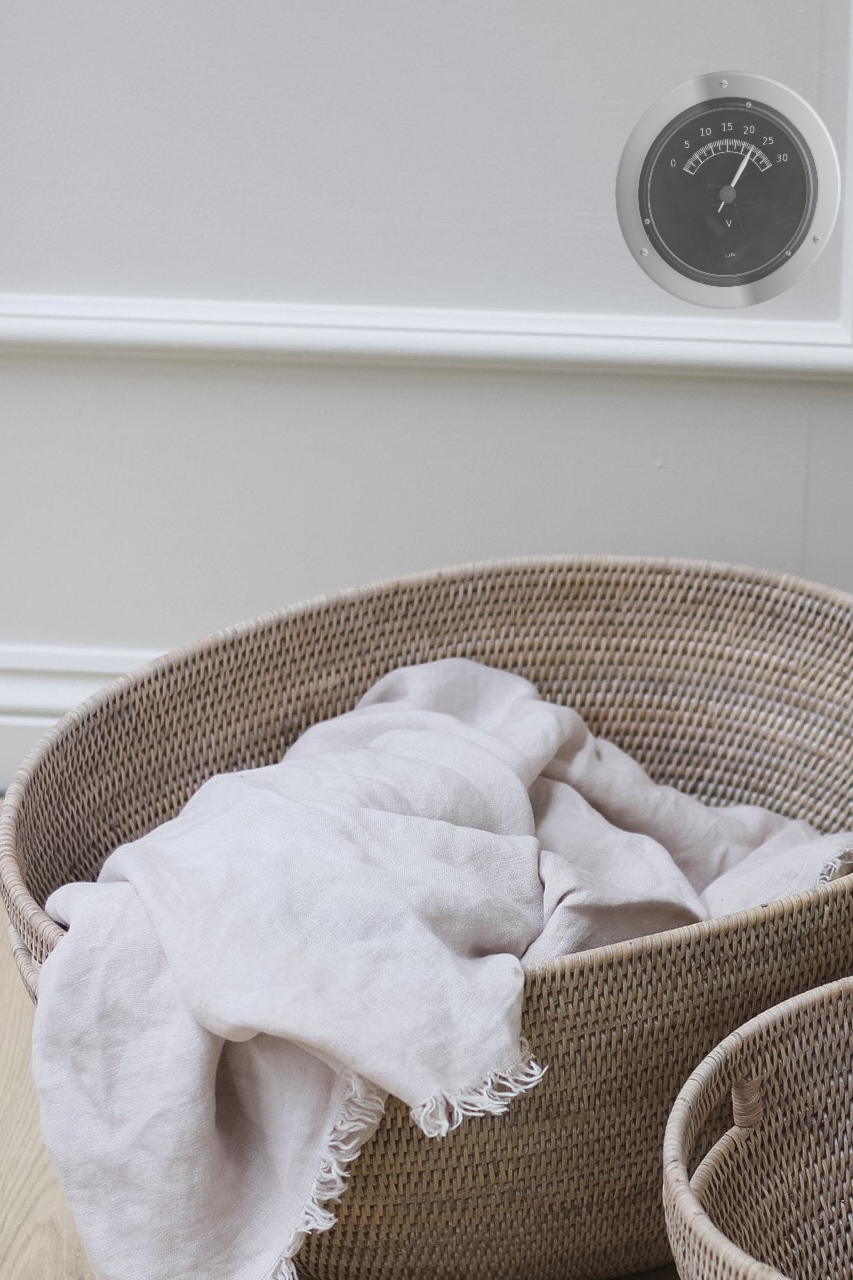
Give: 22.5,V
